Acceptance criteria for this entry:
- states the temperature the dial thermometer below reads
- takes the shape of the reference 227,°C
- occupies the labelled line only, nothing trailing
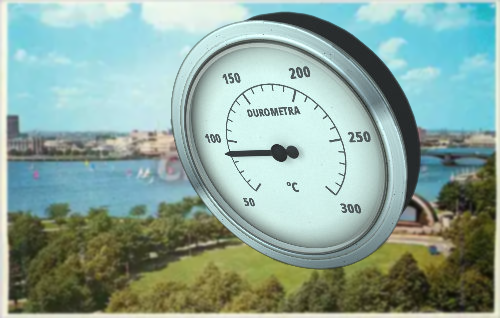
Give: 90,°C
